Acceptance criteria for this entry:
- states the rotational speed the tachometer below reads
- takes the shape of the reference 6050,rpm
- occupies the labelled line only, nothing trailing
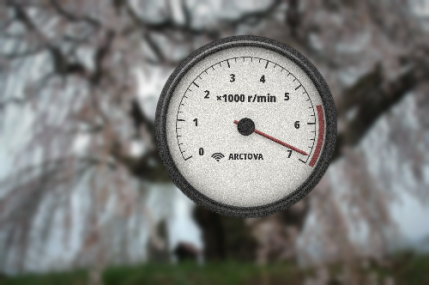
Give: 6800,rpm
